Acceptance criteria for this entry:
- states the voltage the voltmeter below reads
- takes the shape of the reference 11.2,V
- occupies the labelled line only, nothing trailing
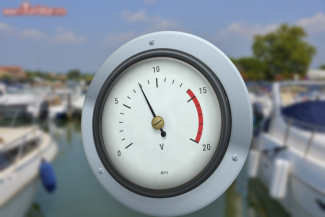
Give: 8,V
